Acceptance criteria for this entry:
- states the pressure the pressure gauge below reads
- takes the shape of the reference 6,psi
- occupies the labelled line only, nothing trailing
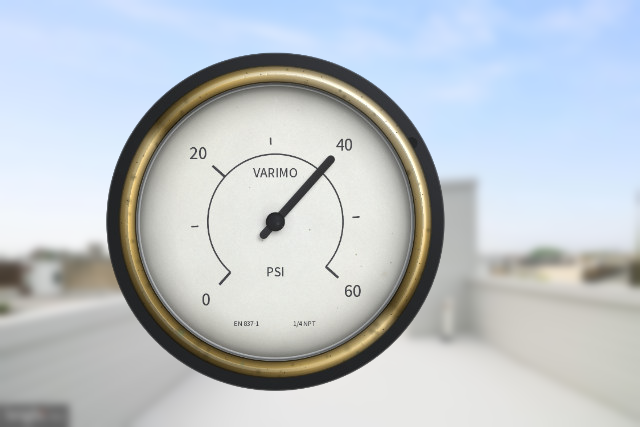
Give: 40,psi
